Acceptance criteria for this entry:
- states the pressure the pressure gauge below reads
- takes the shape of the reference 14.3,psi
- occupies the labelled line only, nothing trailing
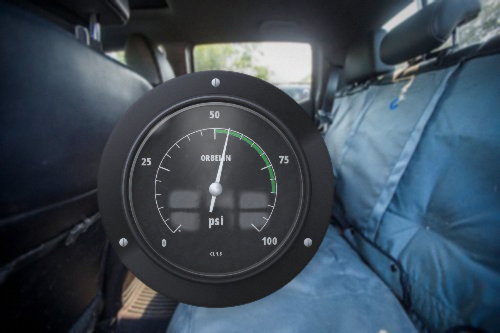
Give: 55,psi
